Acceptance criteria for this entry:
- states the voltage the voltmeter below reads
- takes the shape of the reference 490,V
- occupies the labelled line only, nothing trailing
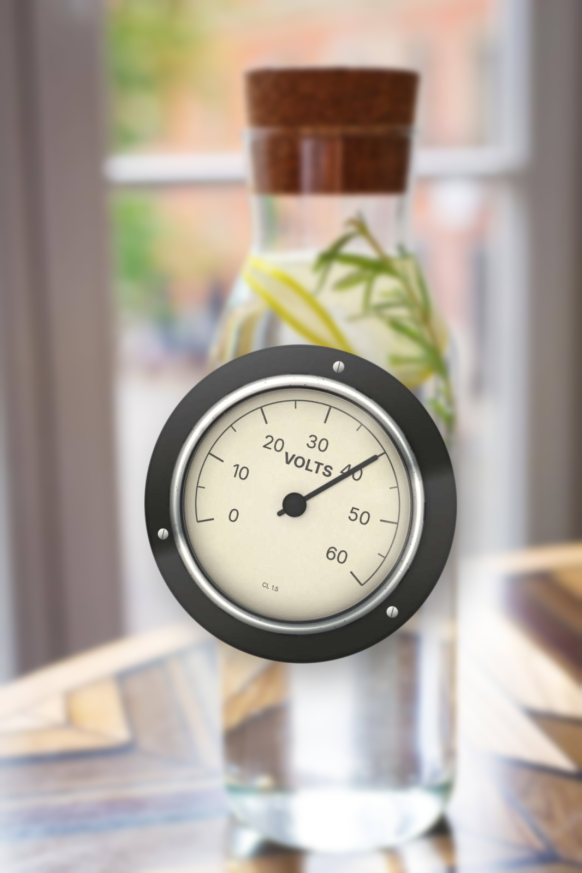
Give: 40,V
